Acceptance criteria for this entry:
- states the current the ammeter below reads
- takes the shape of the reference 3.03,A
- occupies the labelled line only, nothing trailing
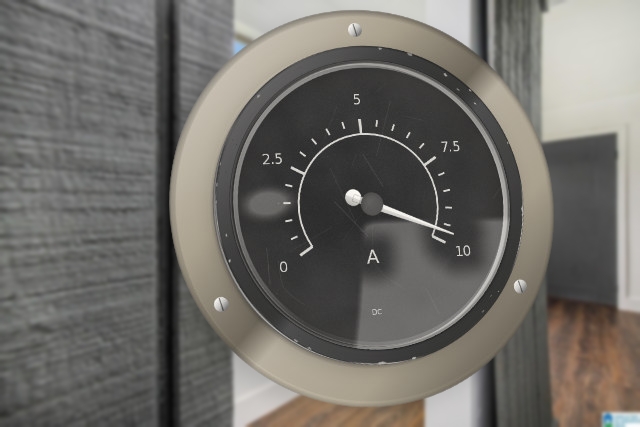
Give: 9.75,A
